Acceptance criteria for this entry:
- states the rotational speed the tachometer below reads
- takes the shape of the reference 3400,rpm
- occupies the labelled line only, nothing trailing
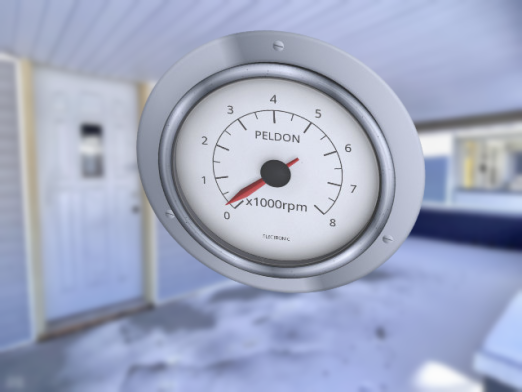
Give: 250,rpm
